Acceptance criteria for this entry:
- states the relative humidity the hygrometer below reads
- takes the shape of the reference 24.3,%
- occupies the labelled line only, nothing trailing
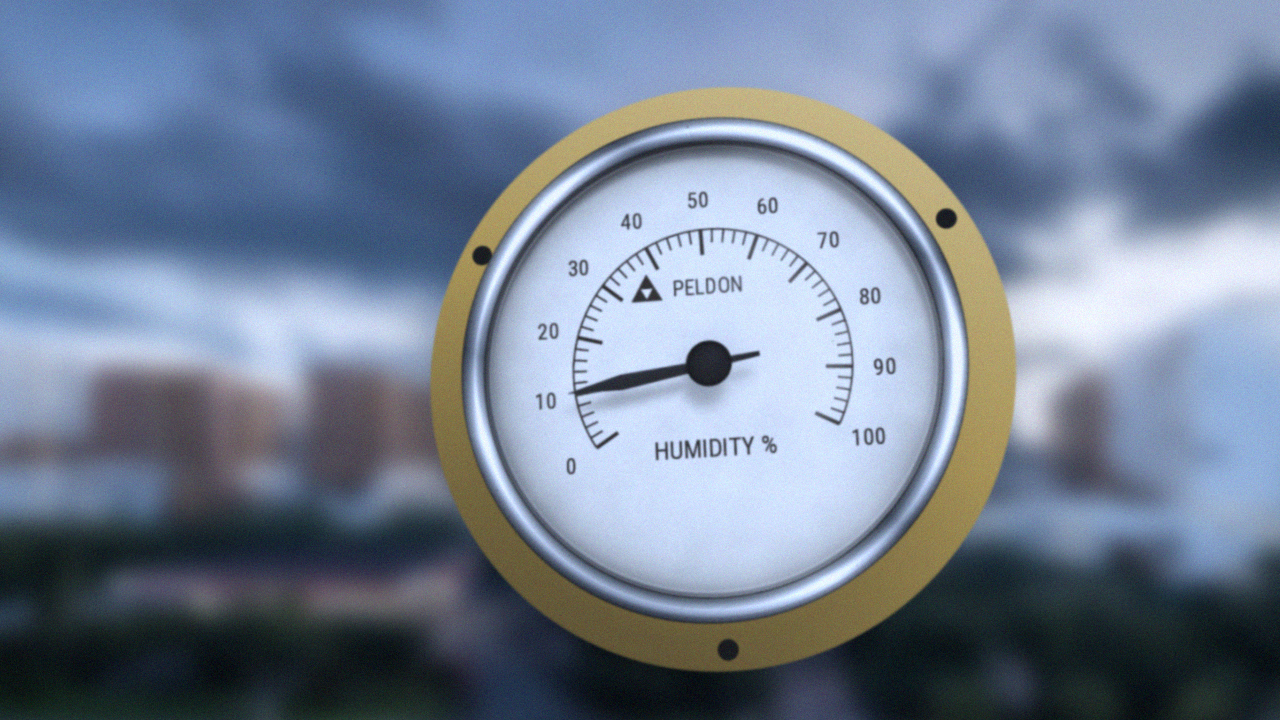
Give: 10,%
